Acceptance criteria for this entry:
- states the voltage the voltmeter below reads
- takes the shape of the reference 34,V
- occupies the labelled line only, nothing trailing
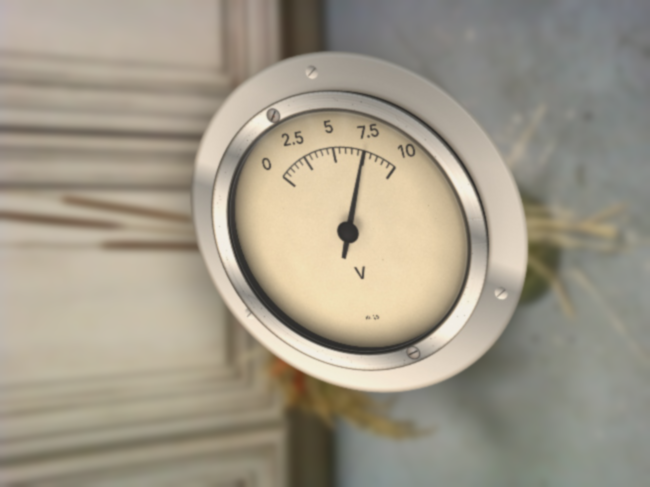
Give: 7.5,V
